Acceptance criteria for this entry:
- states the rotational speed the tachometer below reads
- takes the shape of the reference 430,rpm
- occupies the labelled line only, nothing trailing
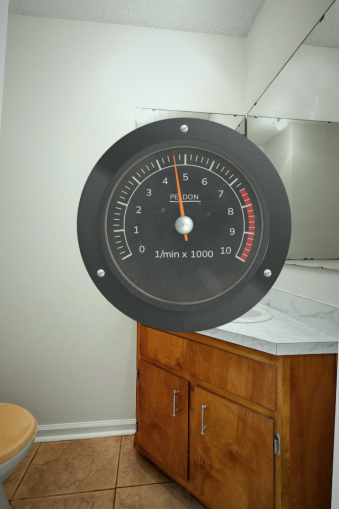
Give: 4600,rpm
